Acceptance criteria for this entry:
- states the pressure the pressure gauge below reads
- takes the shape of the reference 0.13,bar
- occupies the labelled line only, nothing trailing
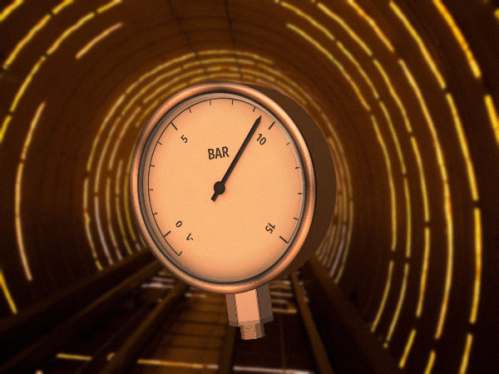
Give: 9.5,bar
